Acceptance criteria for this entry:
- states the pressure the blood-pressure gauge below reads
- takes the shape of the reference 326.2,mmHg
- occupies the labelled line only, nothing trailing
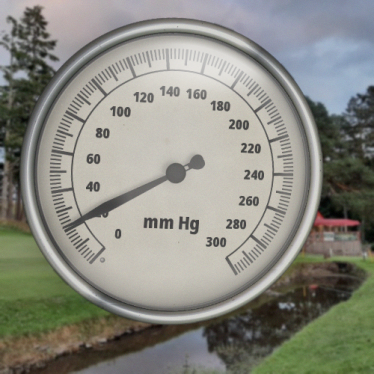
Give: 22,mmHg
